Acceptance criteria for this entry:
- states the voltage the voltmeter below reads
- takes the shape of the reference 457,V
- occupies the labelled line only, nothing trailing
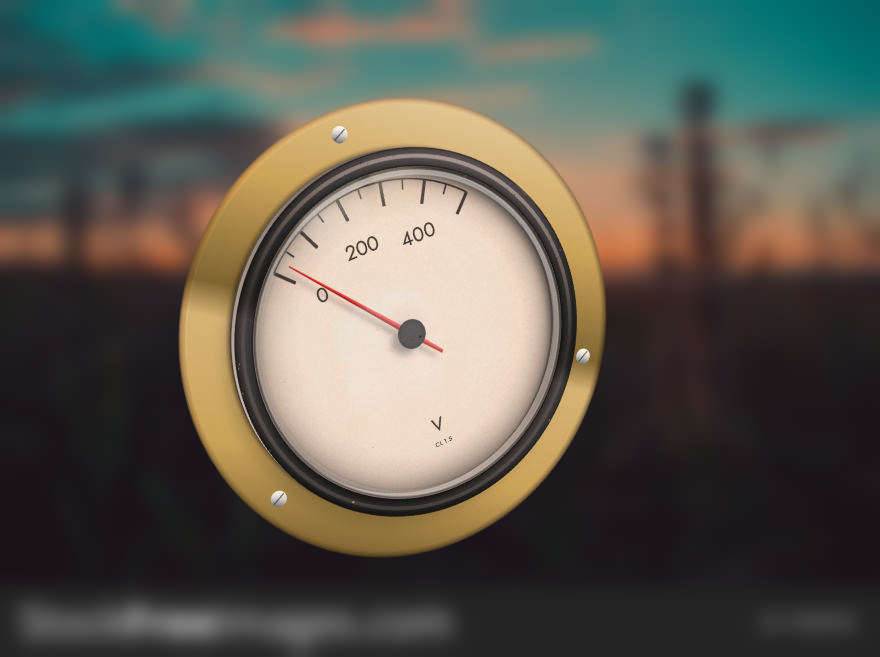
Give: 25,V
